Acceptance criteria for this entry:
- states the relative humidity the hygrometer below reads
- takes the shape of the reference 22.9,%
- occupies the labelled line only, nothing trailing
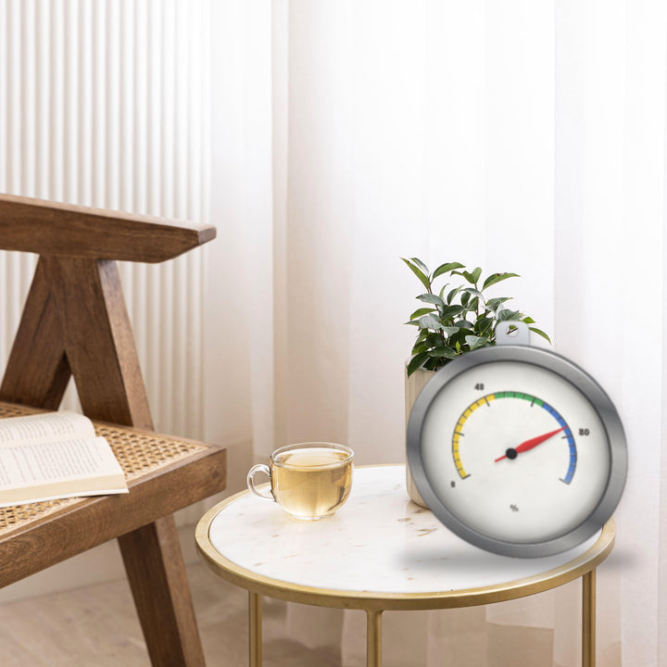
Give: 76,%
